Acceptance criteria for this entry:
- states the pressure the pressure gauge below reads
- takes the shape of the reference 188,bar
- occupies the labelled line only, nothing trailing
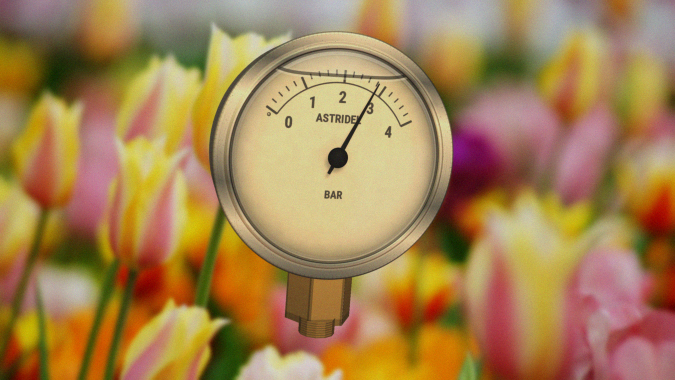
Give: 2.8,bar
